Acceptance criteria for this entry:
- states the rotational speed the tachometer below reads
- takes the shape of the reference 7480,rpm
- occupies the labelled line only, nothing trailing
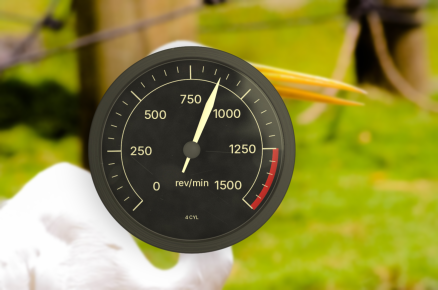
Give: 875,rpm
